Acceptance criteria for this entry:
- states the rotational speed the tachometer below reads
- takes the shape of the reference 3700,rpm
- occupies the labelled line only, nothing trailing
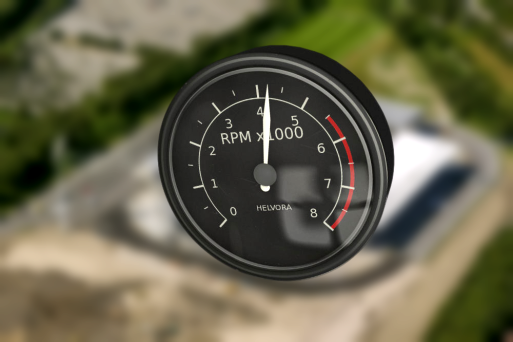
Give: 4250,rpm
